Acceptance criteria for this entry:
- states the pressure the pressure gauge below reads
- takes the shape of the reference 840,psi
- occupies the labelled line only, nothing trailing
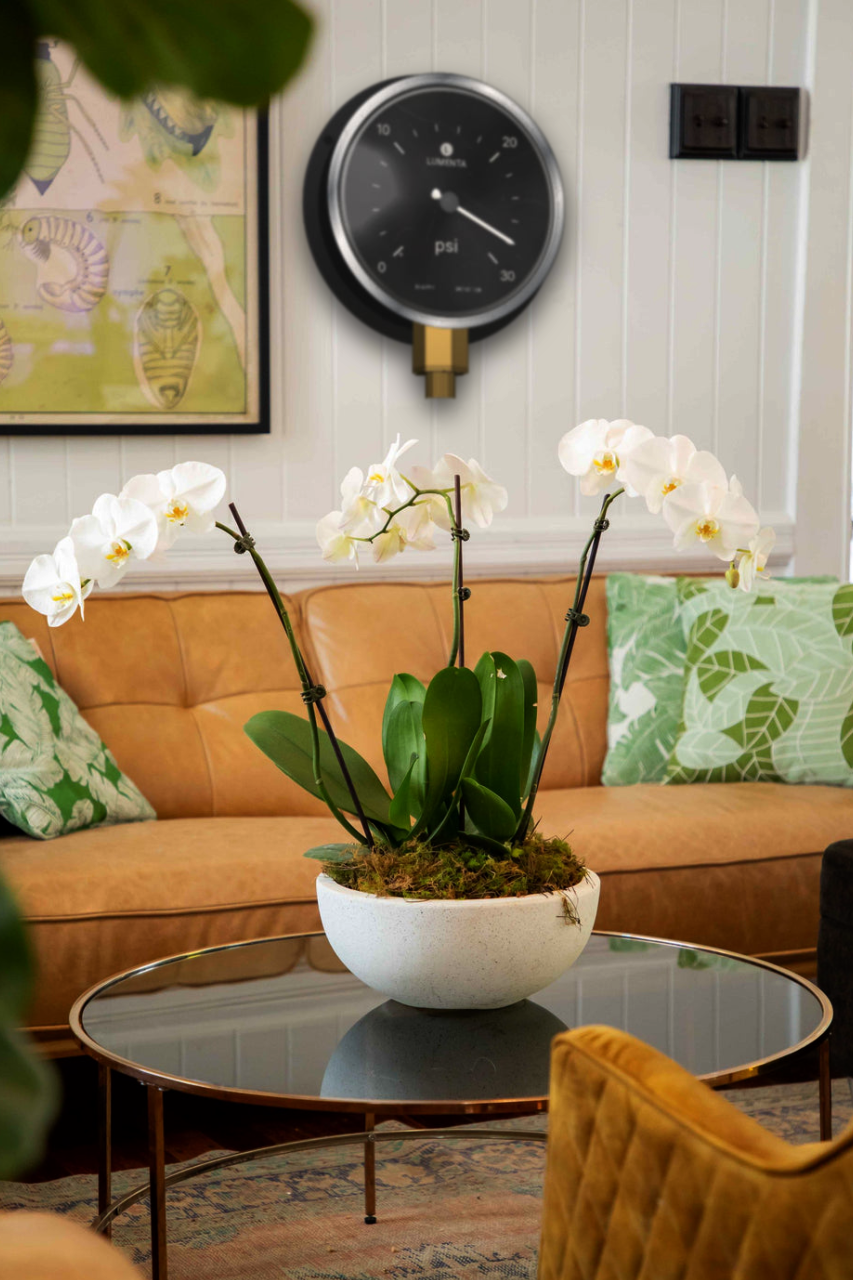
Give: 28,psi
